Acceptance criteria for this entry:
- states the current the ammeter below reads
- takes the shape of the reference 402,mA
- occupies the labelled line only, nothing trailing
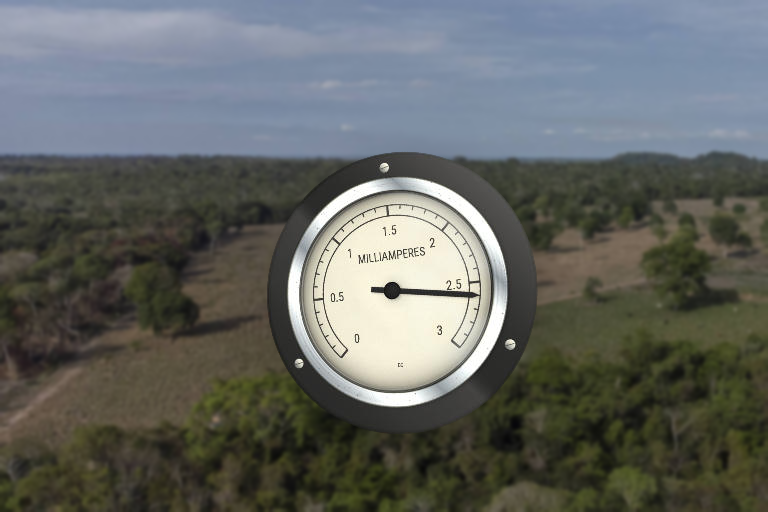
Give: 2.6,mA
